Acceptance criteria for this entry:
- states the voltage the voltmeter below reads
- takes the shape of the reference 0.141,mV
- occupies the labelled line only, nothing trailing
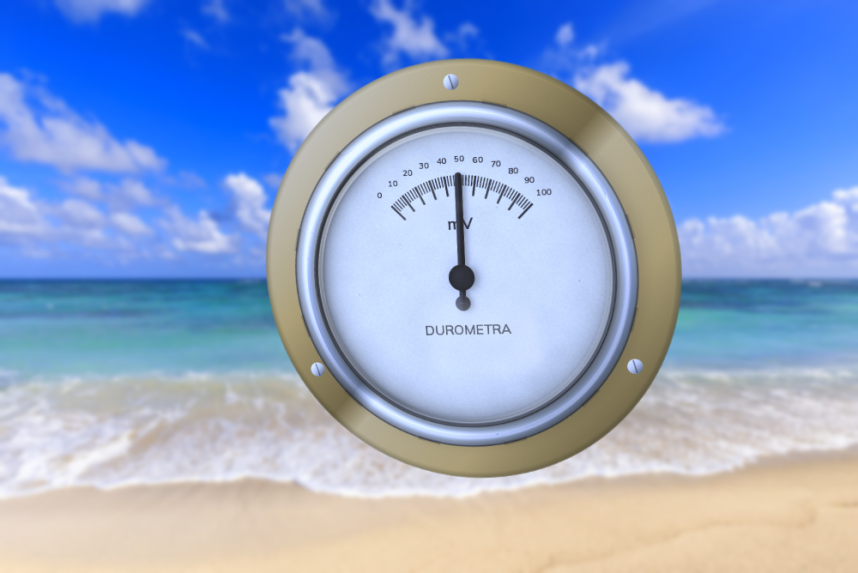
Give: 50,mV
